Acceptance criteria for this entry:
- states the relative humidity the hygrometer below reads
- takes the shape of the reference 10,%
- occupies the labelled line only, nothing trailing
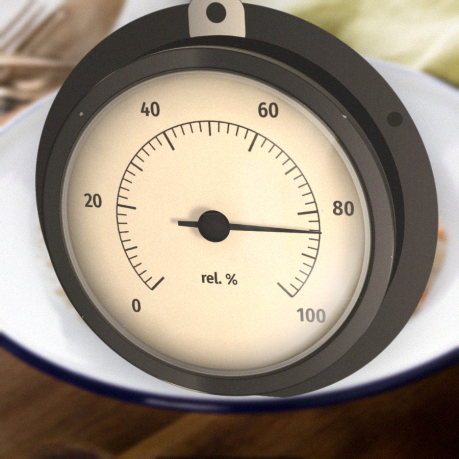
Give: 84,%
